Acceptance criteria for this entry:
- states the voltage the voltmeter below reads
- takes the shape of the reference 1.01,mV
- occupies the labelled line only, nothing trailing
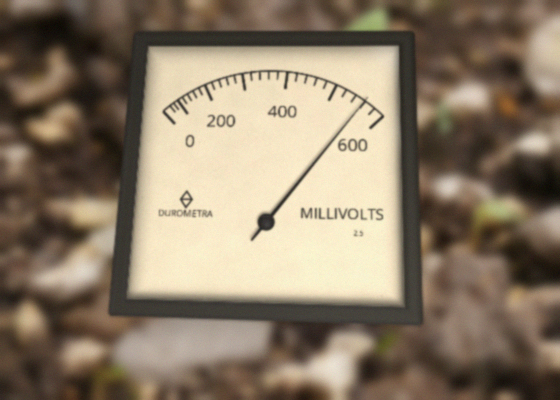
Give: 560,mV
